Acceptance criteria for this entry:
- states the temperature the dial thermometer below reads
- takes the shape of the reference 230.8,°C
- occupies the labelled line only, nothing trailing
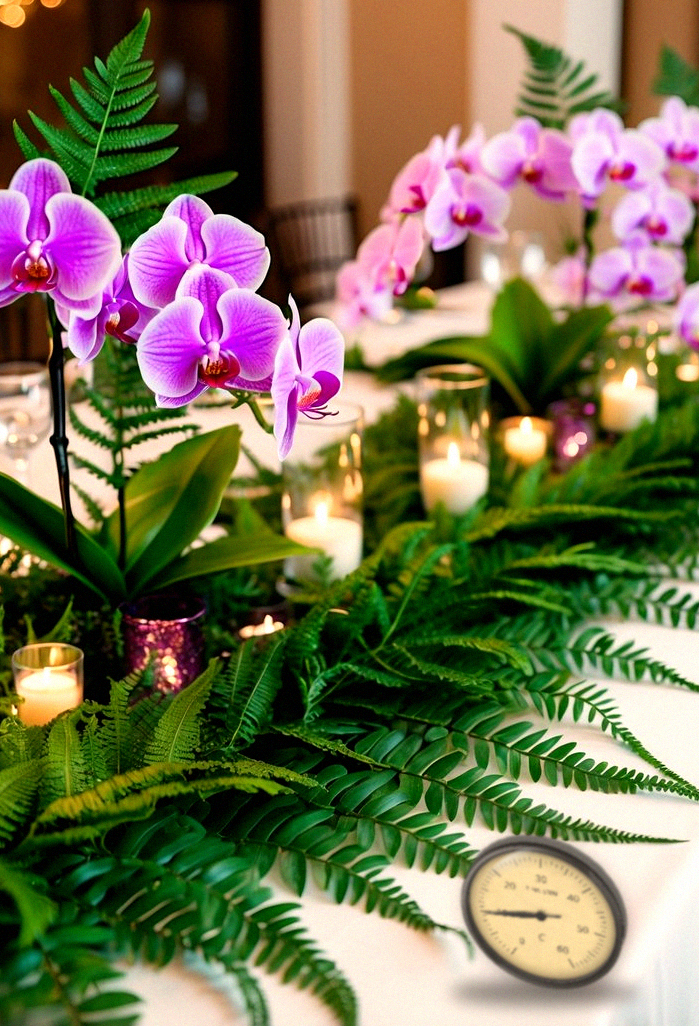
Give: 10,°C
